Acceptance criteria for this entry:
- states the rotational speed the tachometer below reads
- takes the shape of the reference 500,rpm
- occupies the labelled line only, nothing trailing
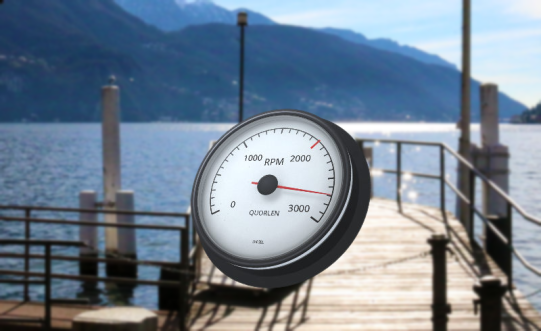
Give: 2700,rpm
